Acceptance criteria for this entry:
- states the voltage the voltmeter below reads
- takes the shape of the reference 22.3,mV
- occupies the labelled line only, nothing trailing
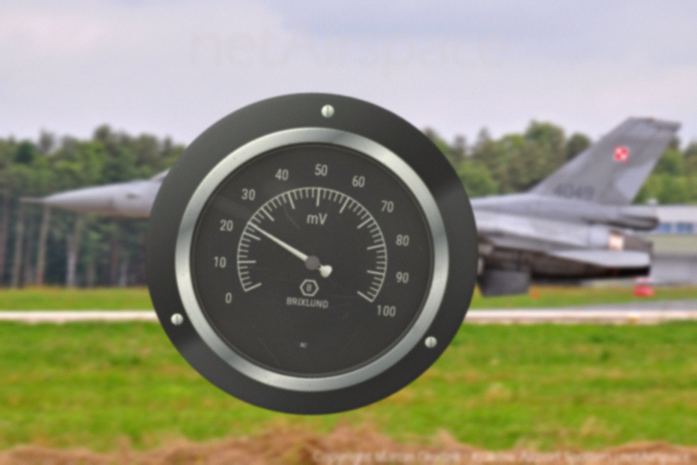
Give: 24,mV
